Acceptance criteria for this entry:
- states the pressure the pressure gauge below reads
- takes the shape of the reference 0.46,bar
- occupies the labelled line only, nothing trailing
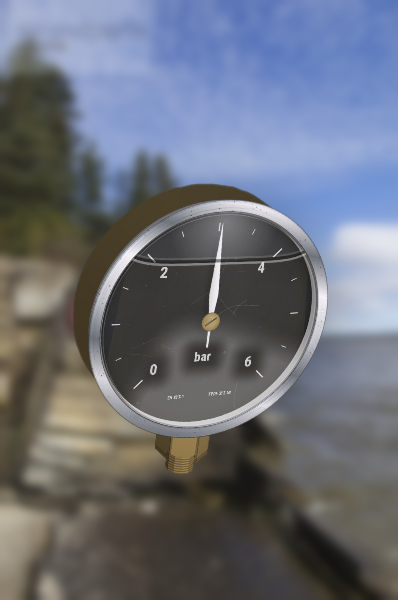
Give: 3,bar
